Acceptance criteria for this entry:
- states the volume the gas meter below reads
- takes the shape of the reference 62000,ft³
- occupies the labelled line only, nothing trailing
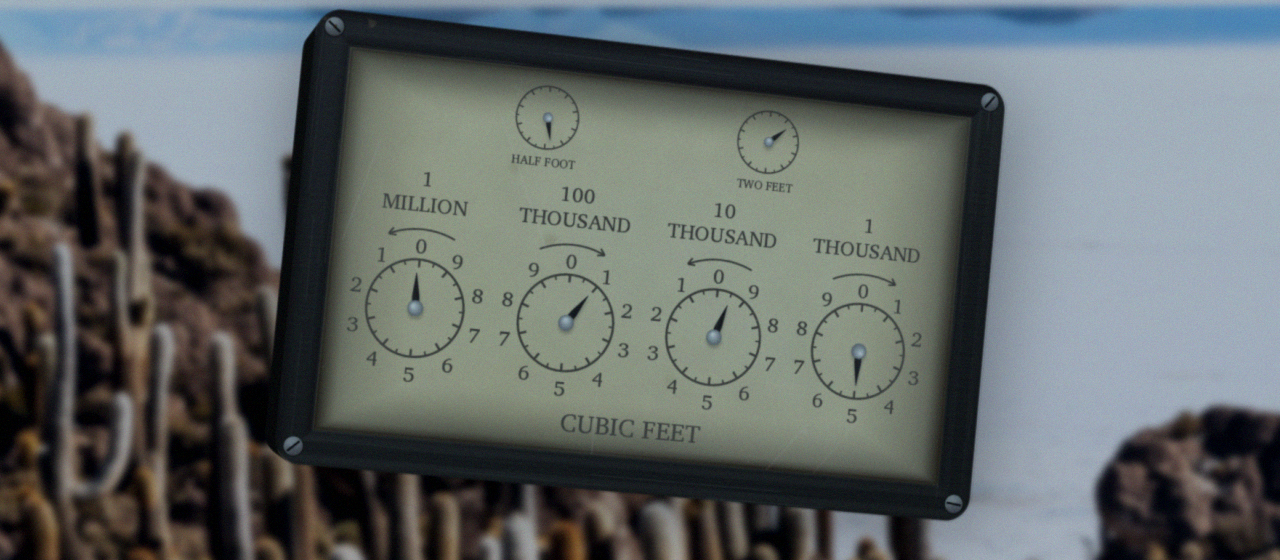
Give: 9500,ft³
